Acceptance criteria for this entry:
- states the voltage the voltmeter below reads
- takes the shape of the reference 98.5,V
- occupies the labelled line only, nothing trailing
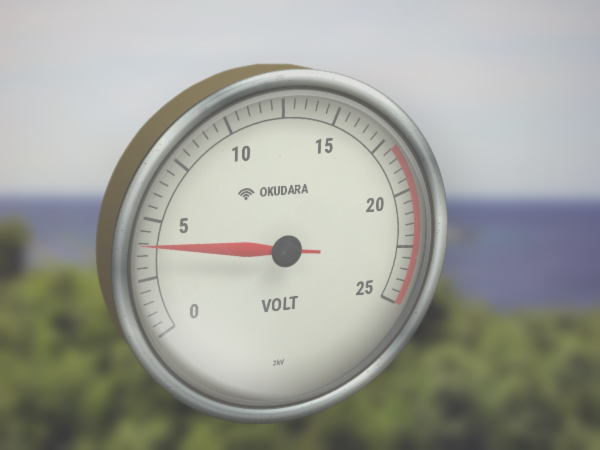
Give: 4,V
